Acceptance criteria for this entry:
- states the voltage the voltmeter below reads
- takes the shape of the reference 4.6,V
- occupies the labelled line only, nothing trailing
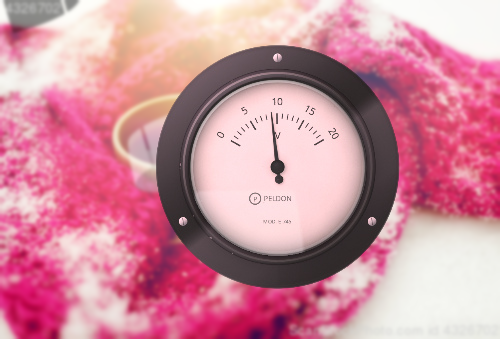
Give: 9,V
